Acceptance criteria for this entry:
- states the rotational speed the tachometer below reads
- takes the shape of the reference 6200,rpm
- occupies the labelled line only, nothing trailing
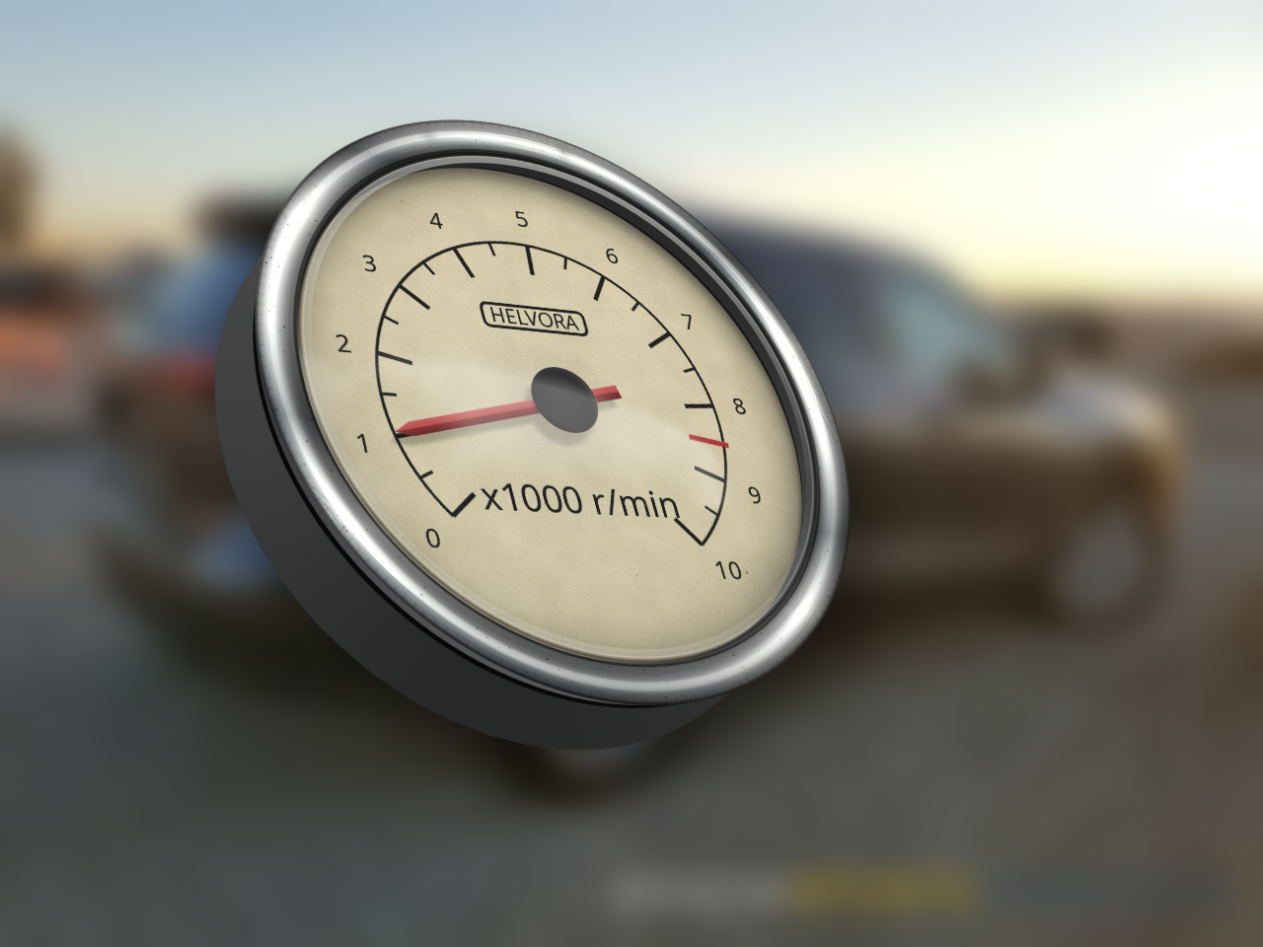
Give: 1000,rpm
